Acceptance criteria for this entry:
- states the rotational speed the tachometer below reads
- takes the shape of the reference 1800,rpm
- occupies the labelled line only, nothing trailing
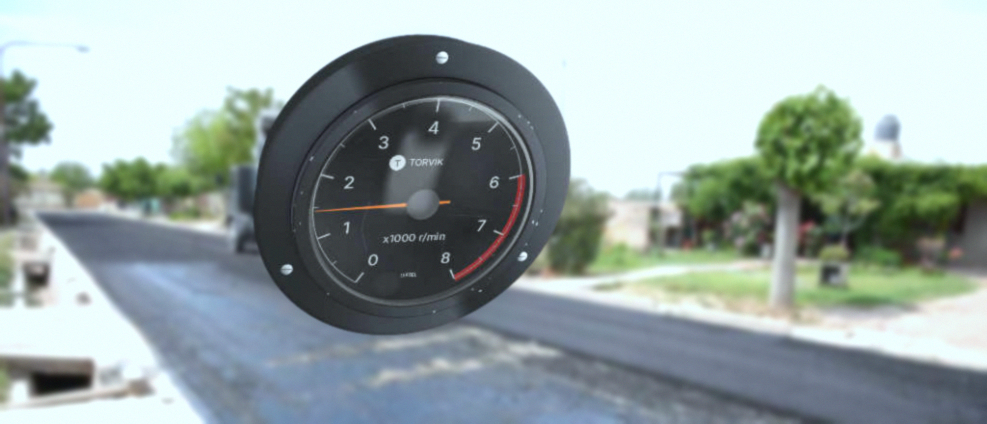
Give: 1500,rpm
